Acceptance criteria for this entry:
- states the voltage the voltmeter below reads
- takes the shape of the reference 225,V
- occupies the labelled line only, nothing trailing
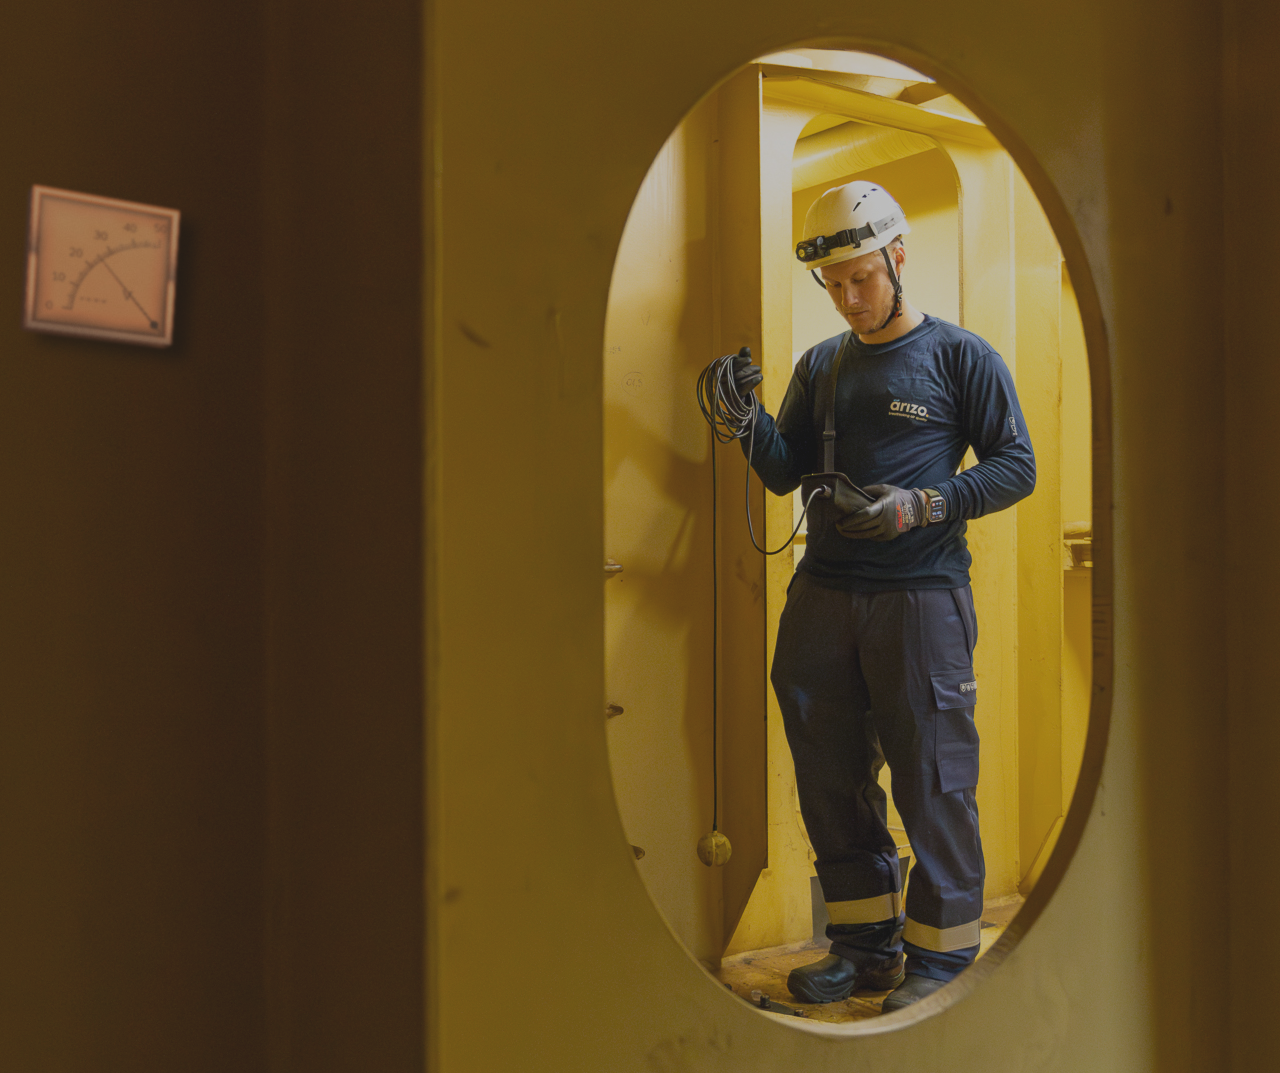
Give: 25,V
